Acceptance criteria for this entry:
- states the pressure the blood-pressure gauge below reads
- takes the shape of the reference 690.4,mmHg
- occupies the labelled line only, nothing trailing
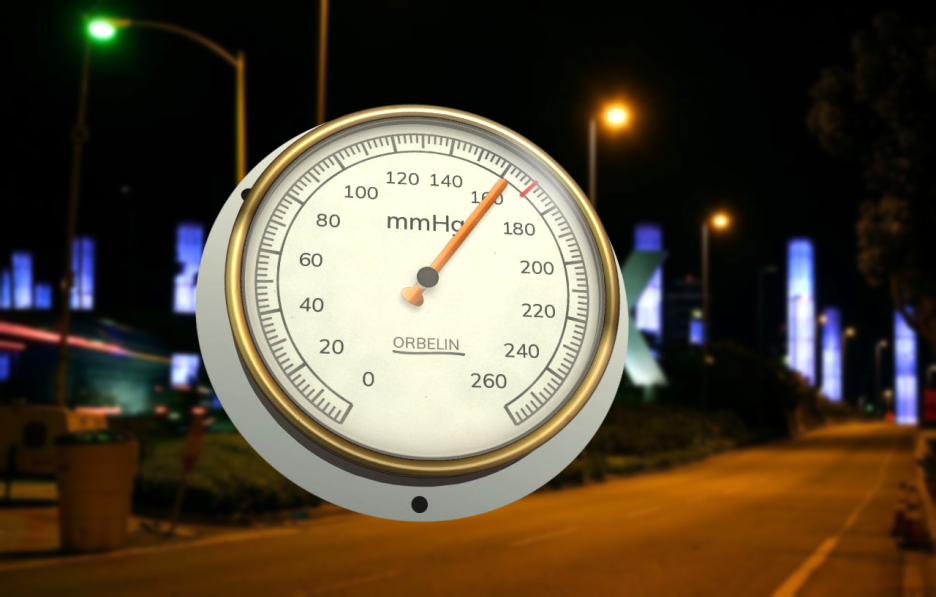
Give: 162,mmHg
